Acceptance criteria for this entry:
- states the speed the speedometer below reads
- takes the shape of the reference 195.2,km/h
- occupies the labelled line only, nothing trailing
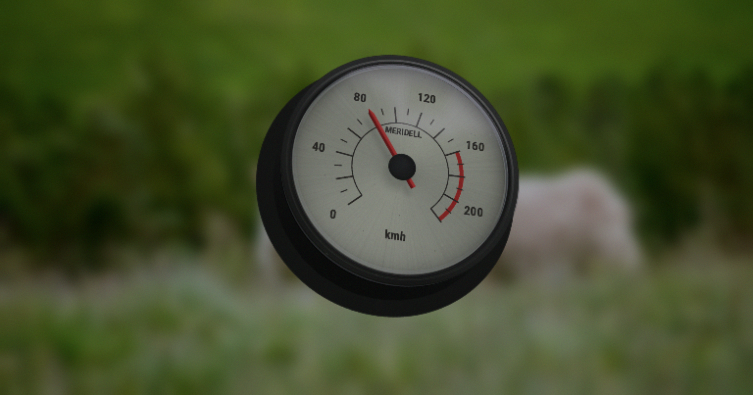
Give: 80,km/h
